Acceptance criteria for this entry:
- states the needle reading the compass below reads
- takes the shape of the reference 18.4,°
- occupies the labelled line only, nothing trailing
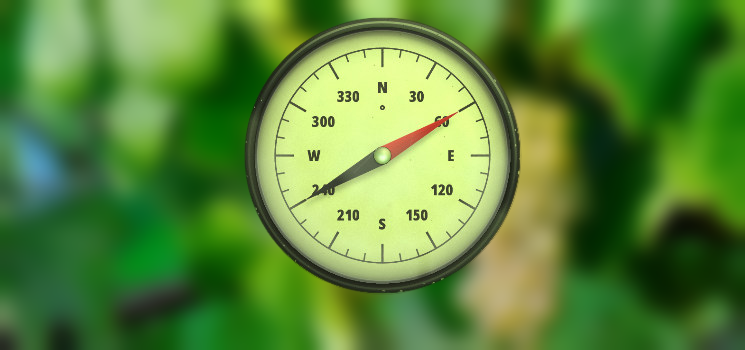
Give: 60,°
